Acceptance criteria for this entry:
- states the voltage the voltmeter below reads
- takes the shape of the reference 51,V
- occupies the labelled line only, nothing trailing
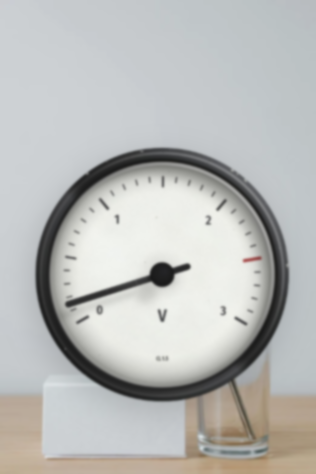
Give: 0.15,V
